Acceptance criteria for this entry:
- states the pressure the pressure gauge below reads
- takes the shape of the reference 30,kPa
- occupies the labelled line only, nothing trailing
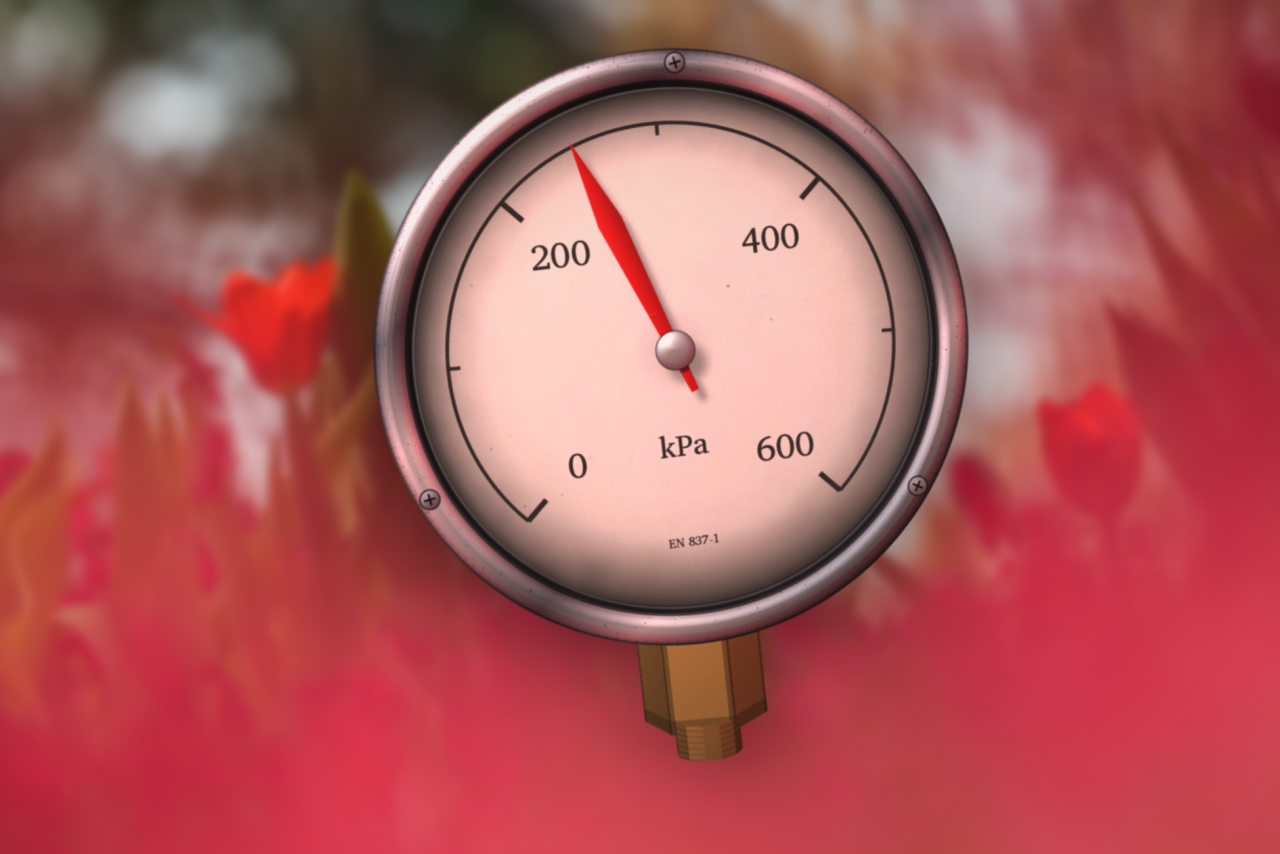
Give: 250,kPa
